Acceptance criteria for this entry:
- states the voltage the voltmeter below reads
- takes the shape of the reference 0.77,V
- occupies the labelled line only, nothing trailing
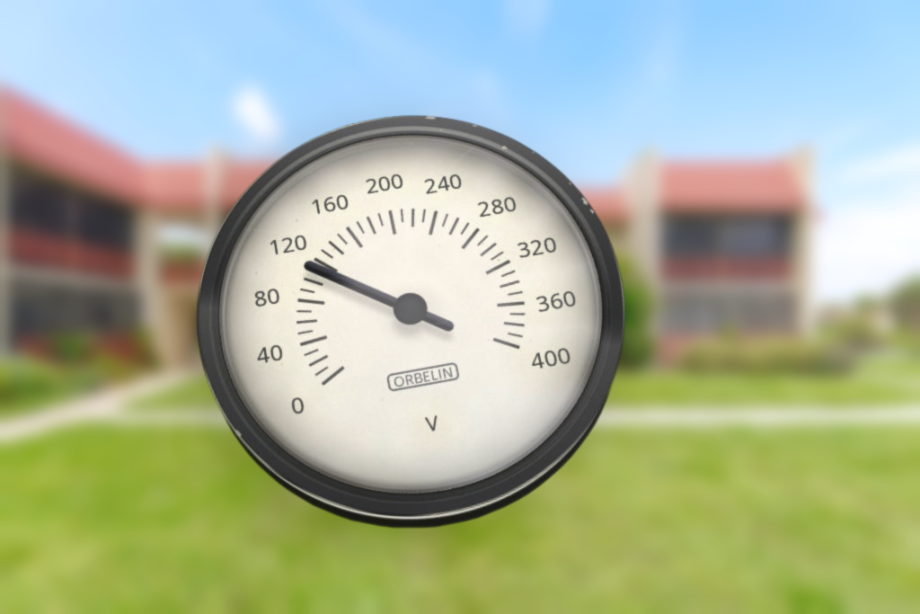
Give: 110,V
